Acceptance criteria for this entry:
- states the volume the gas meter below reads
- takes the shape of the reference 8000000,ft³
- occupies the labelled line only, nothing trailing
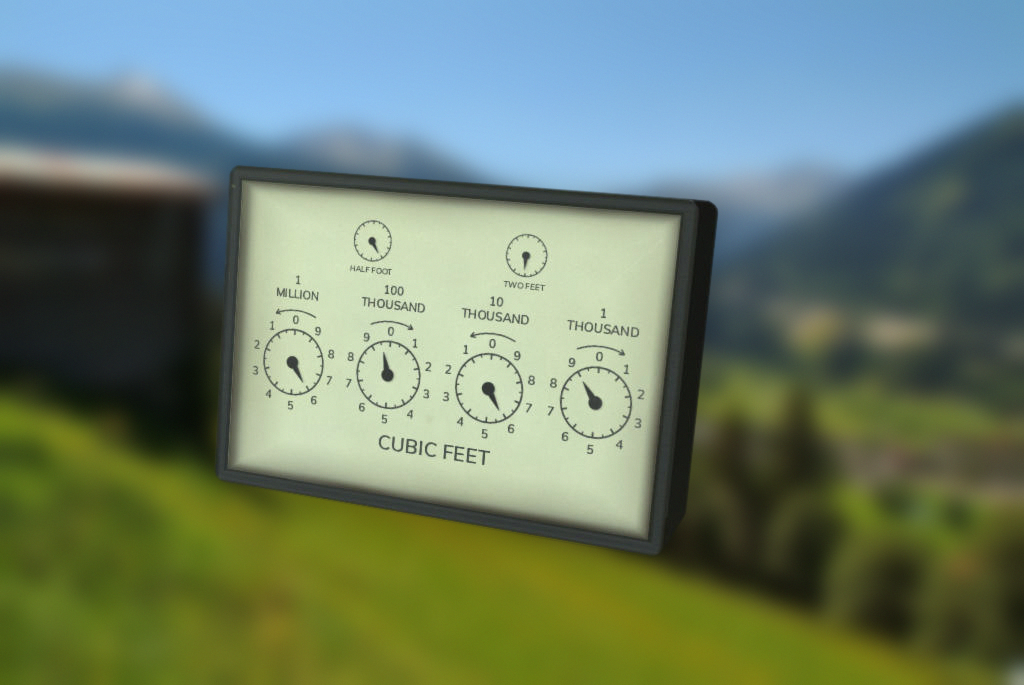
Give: 595900,ft³
